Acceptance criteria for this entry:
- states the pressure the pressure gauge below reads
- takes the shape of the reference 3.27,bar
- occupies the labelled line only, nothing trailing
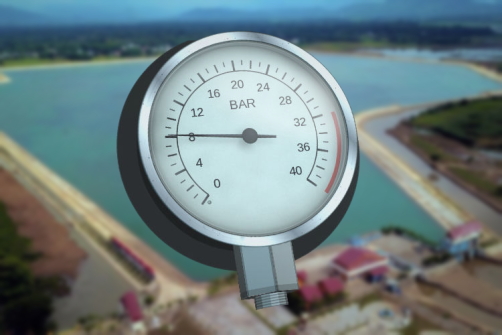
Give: 8,bar
